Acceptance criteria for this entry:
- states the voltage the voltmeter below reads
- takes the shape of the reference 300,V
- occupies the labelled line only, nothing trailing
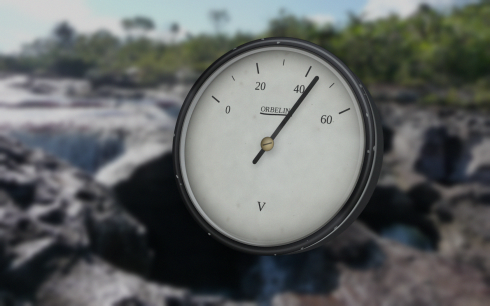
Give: 45,V
